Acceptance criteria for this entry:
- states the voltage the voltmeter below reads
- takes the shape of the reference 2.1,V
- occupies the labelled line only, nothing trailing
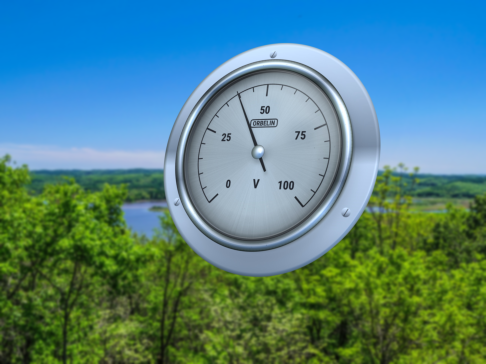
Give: 40,V
